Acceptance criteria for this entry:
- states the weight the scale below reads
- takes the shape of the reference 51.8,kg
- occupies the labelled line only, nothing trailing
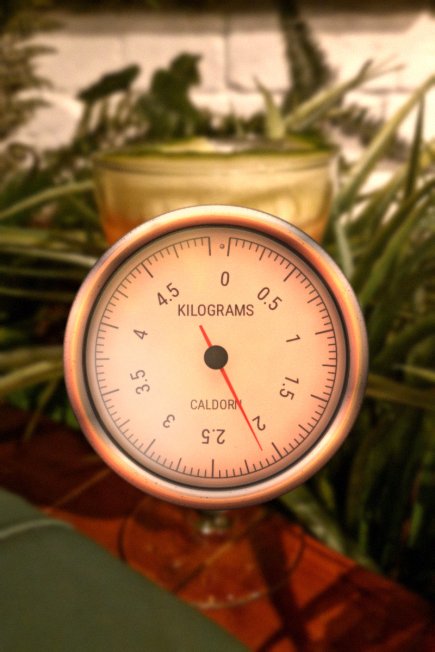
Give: 2.1,kg
